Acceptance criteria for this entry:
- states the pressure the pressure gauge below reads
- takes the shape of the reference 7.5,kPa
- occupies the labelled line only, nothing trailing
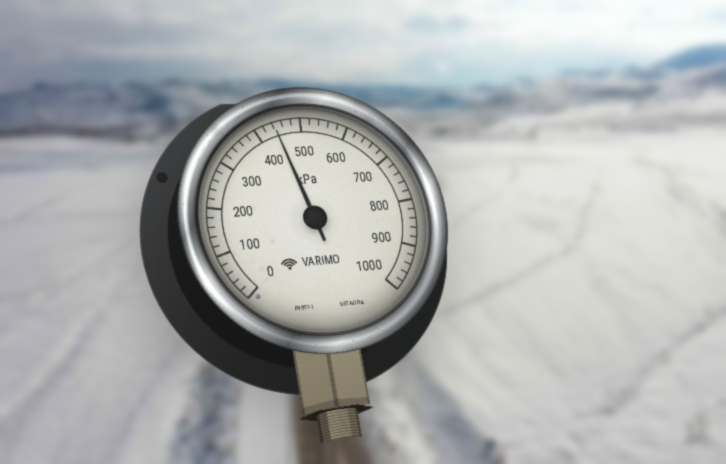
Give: 440,kPa
